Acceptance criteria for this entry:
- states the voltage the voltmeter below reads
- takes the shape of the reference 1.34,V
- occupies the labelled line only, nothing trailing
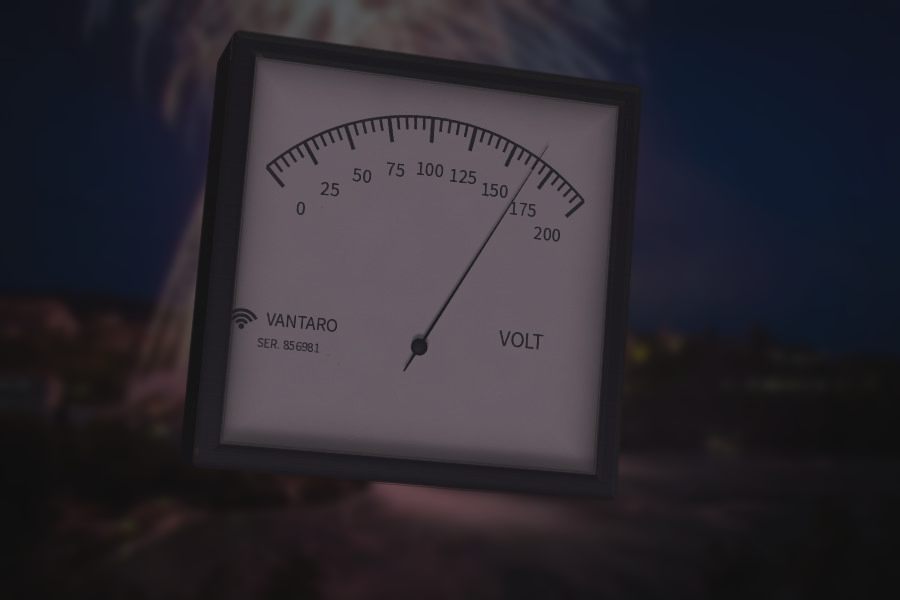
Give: 165,V
